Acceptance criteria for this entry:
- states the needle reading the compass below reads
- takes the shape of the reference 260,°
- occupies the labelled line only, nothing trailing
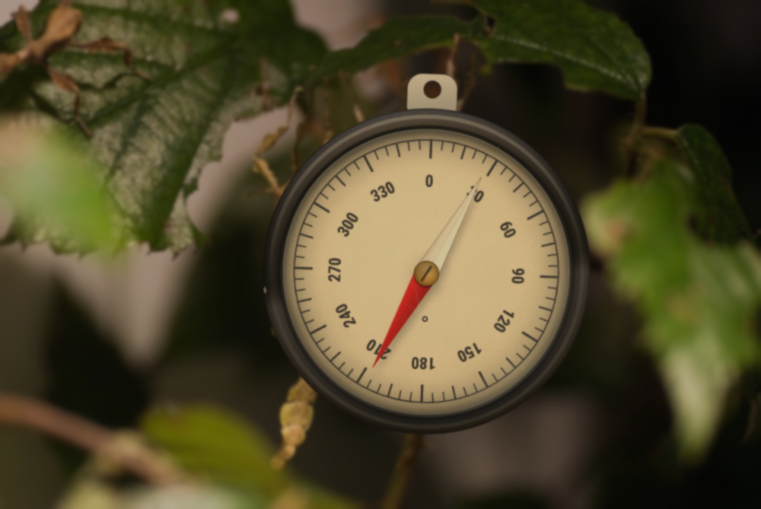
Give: 207.5,°
